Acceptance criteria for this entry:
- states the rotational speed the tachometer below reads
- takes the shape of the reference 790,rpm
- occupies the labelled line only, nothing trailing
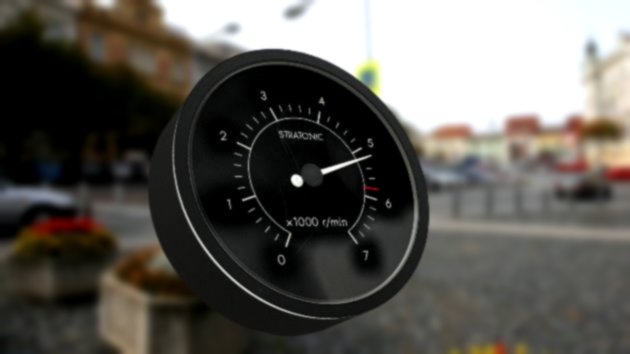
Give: 5200,rpm
